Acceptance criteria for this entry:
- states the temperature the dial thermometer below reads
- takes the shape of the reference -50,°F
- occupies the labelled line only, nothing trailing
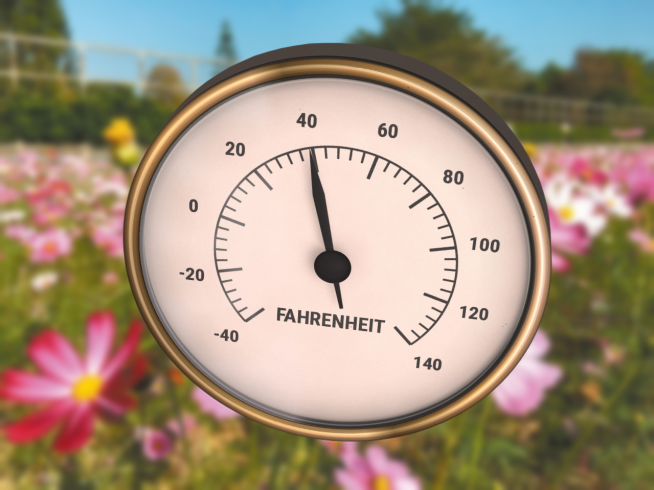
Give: 40,°F
